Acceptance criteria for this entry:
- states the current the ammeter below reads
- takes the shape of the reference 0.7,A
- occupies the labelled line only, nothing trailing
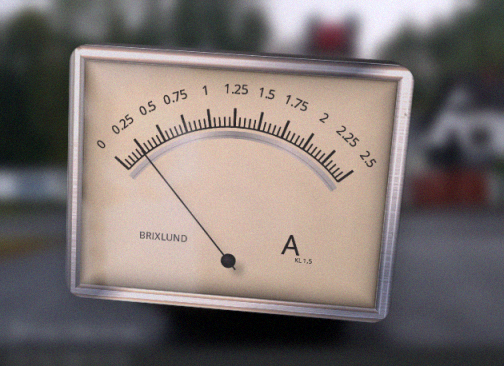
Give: 0.25,A
